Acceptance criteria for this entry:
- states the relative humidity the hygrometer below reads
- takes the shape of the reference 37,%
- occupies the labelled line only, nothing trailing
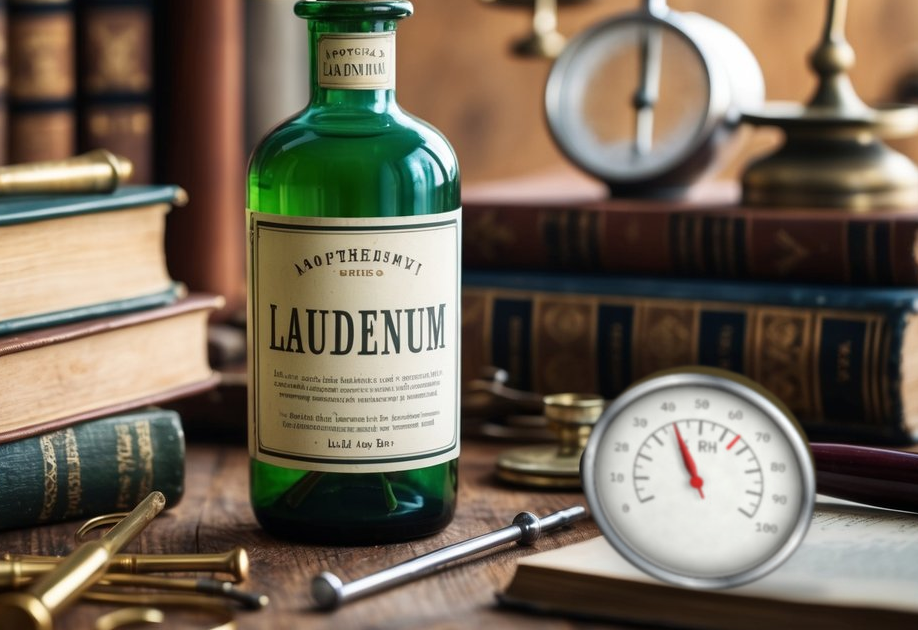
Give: 40,%
